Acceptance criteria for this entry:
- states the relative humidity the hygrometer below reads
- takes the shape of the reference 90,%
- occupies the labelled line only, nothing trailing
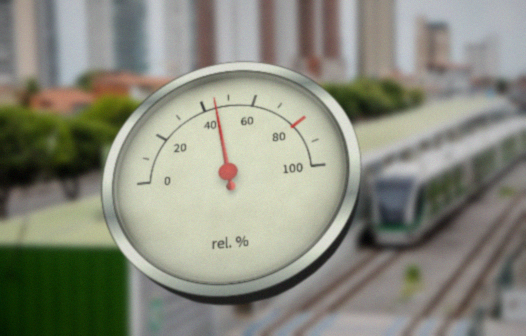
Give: 45,%
